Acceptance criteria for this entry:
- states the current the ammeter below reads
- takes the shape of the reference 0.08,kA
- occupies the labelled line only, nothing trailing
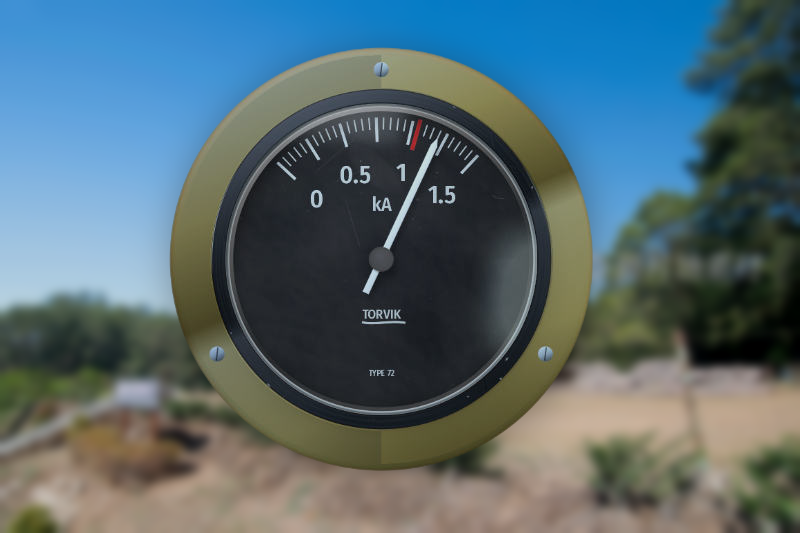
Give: 1.2,kA
